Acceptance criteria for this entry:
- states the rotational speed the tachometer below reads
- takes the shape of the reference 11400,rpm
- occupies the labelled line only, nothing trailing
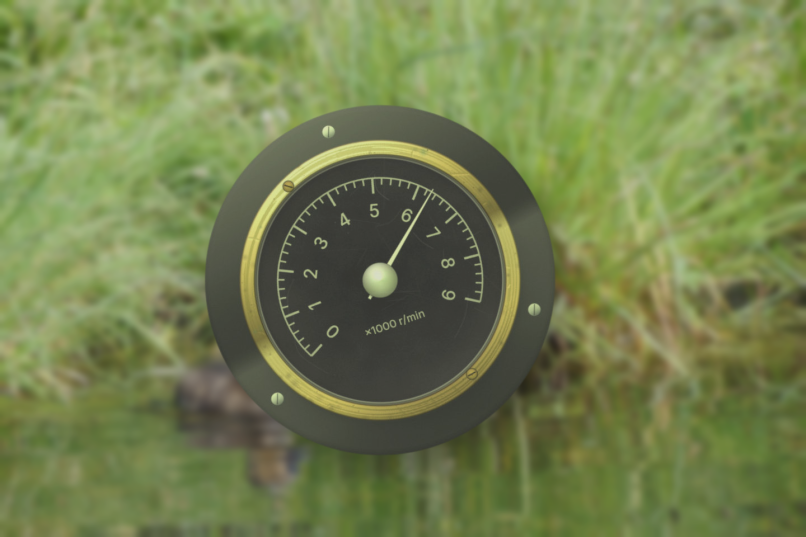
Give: 6300,rpm
